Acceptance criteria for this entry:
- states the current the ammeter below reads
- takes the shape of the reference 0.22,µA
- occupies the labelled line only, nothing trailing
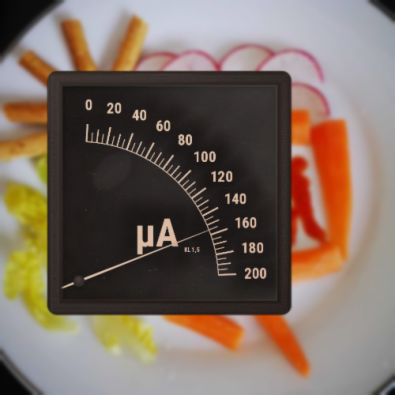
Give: 155,µA
